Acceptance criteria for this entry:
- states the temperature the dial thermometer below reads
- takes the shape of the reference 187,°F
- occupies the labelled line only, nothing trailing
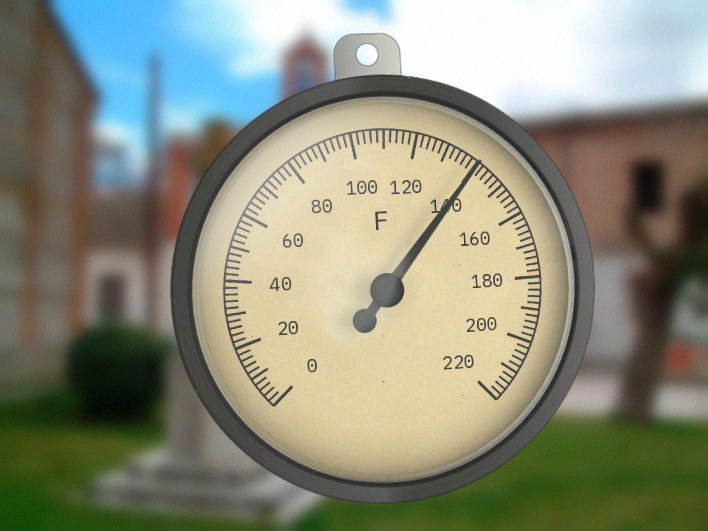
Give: 140,°F
